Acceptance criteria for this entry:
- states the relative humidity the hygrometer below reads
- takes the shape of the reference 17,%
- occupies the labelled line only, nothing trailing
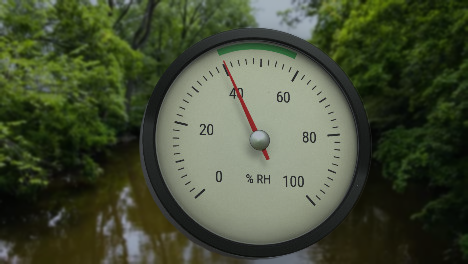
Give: 40,%
